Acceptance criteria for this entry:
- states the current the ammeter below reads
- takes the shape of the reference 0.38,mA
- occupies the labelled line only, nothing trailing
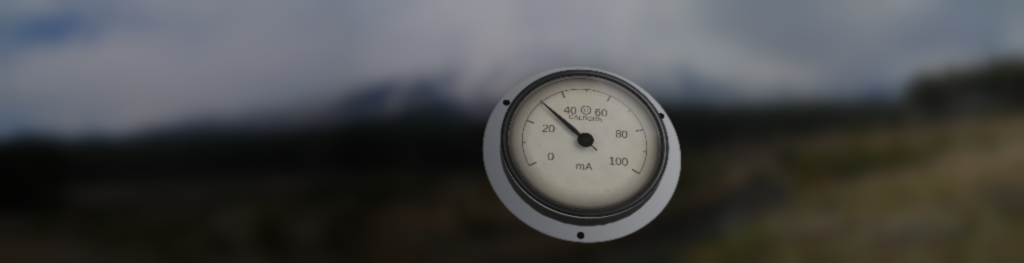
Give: 30,mA
